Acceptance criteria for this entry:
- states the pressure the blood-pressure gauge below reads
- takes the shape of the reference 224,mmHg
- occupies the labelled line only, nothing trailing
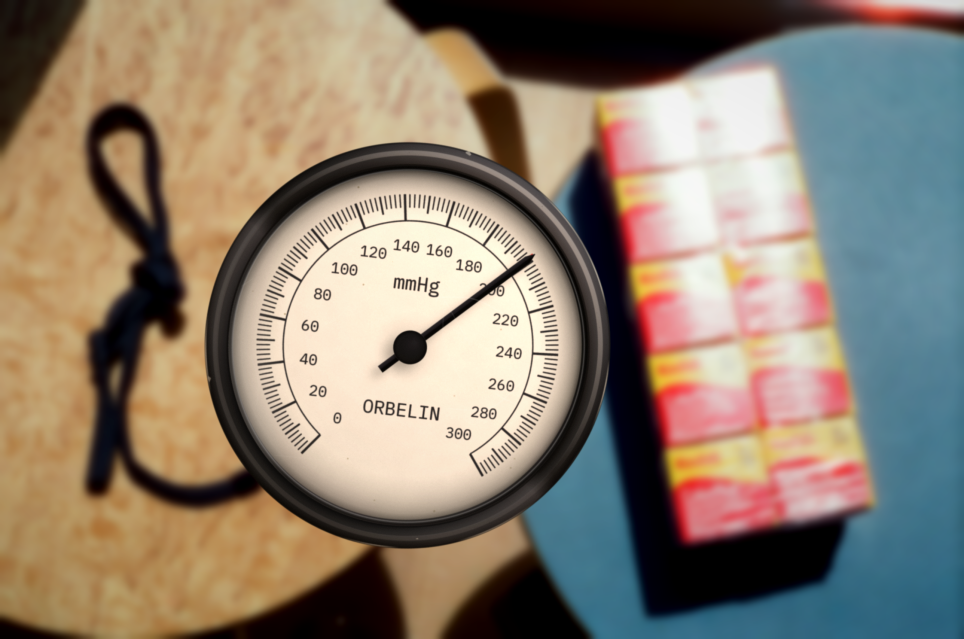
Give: 198,mmHg
